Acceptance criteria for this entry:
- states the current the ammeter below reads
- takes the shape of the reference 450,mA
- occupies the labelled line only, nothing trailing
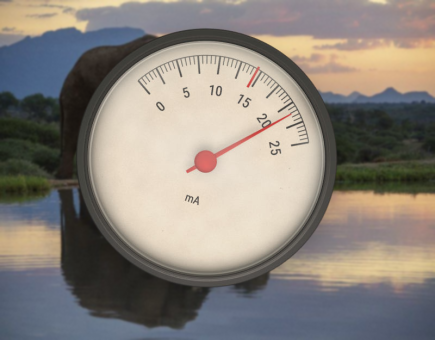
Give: 21,mA
